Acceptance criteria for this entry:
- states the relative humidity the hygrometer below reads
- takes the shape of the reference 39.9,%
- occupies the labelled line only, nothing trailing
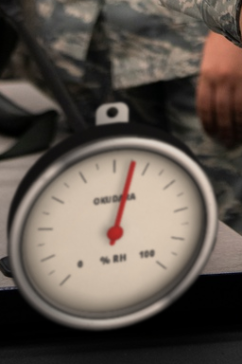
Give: 55,%
